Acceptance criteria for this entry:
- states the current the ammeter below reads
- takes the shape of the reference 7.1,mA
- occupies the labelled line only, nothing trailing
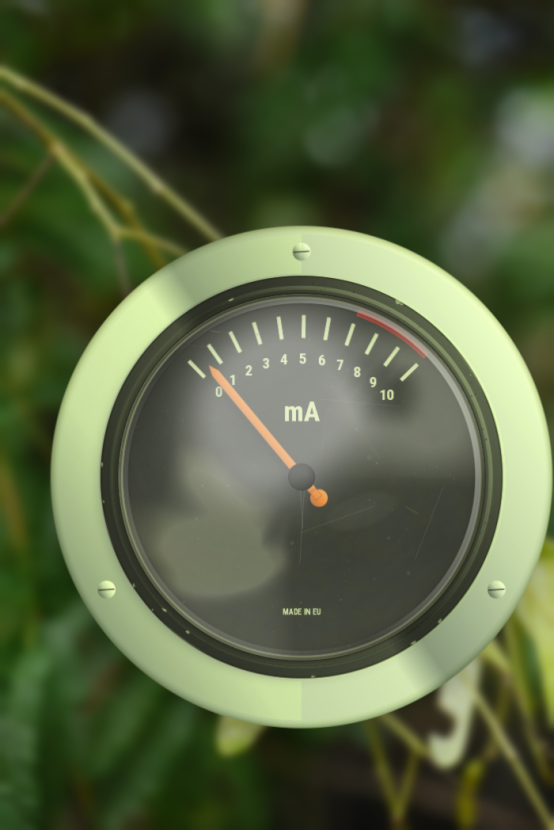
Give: 0.5,mA
